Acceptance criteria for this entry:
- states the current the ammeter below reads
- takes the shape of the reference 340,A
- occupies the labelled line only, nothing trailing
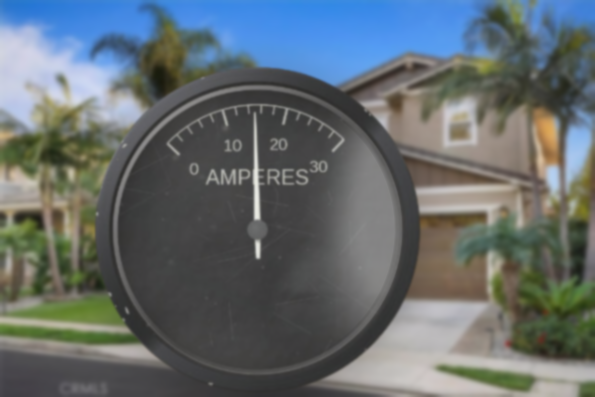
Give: 15,A
